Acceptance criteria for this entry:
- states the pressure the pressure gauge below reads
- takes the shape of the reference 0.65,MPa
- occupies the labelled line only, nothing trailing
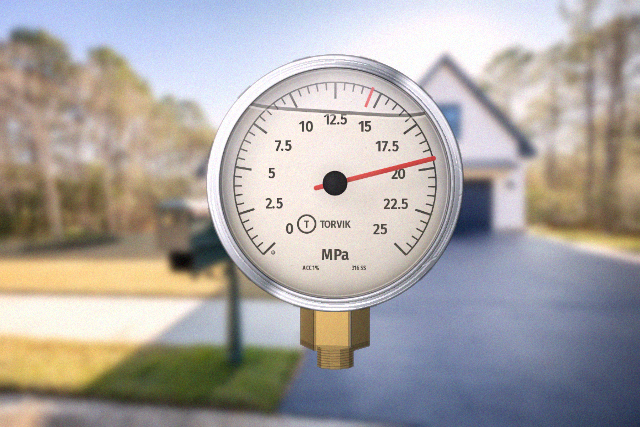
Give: 19.5,MPa
